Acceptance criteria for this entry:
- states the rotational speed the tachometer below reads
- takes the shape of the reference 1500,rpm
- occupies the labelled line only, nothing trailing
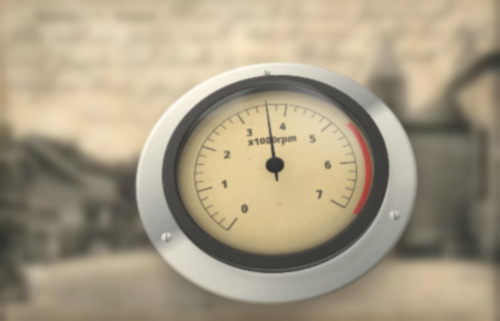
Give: 3600,rpm
